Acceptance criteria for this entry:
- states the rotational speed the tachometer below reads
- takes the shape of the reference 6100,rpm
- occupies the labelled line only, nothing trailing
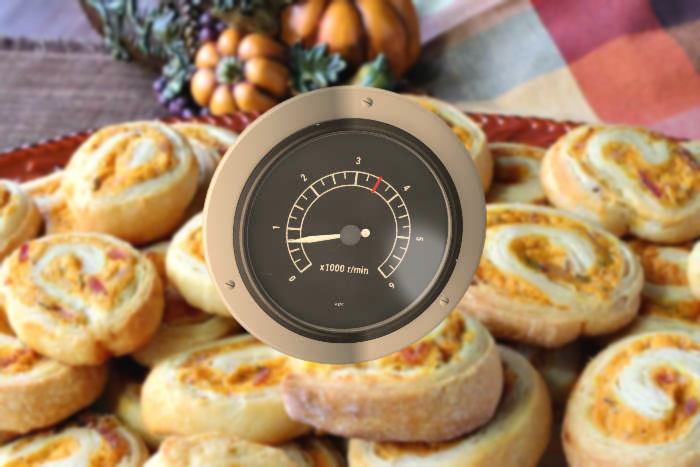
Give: 750,rpm
